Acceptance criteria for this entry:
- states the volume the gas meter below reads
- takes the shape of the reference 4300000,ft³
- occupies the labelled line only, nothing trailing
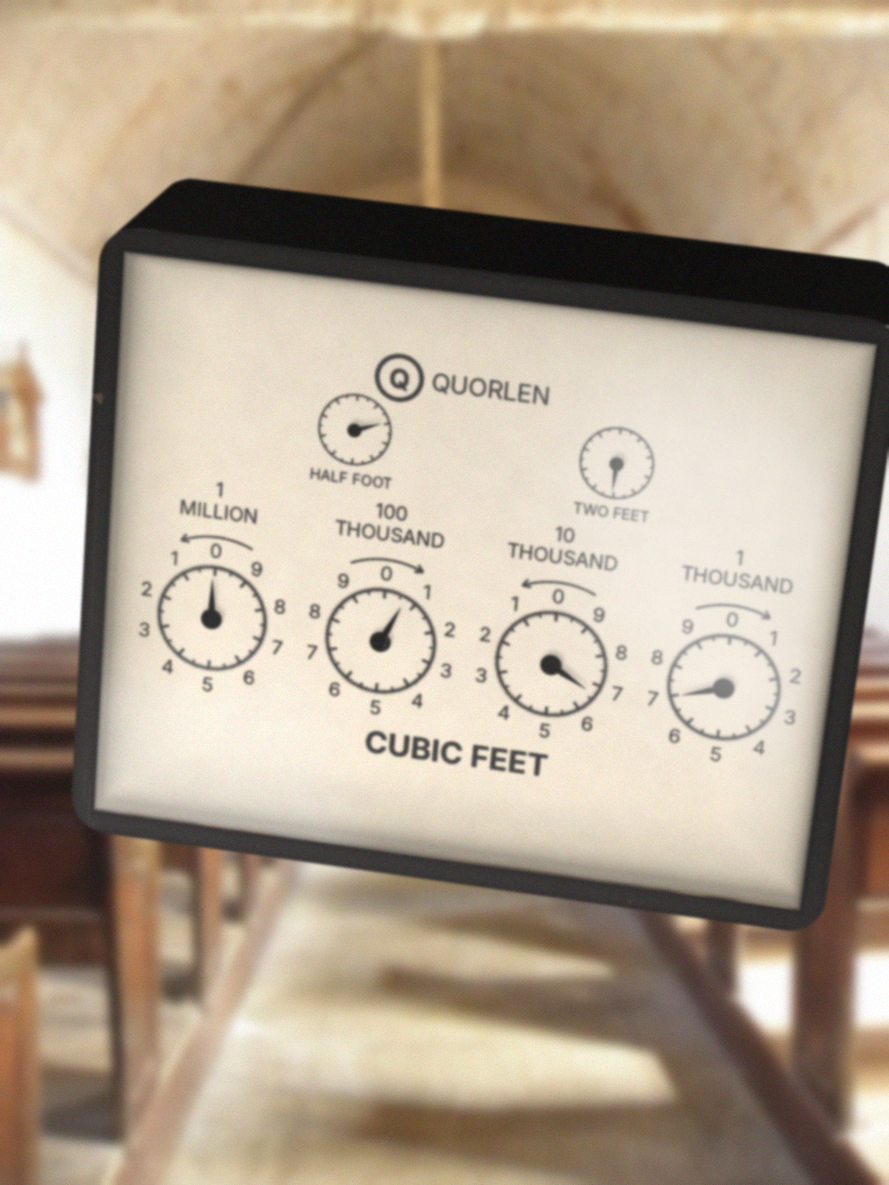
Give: 6700,ft³
